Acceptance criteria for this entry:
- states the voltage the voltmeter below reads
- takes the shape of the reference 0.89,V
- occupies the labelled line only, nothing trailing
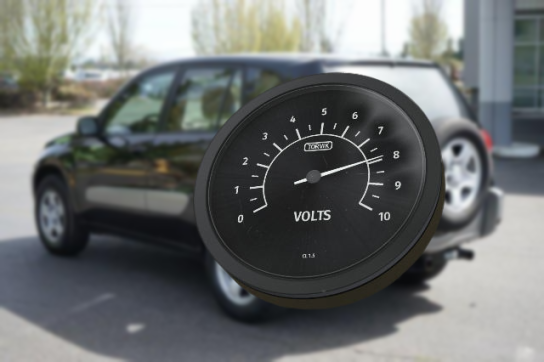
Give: 8,V
